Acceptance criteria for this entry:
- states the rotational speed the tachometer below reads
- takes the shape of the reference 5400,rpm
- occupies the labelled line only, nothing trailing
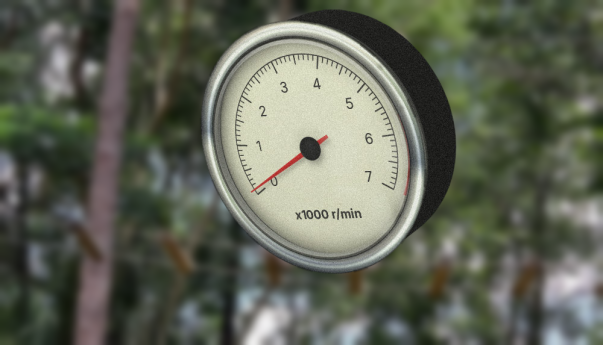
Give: 100,rpm
